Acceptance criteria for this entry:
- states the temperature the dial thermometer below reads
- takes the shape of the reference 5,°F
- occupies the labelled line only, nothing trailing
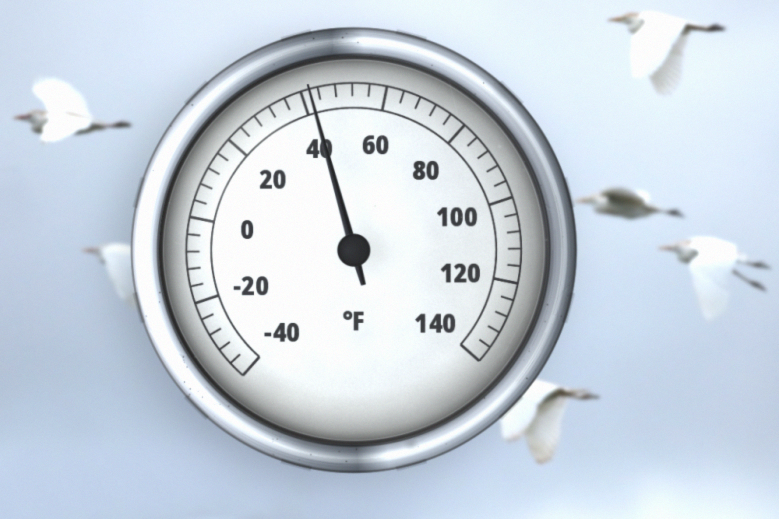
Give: 42,°F
